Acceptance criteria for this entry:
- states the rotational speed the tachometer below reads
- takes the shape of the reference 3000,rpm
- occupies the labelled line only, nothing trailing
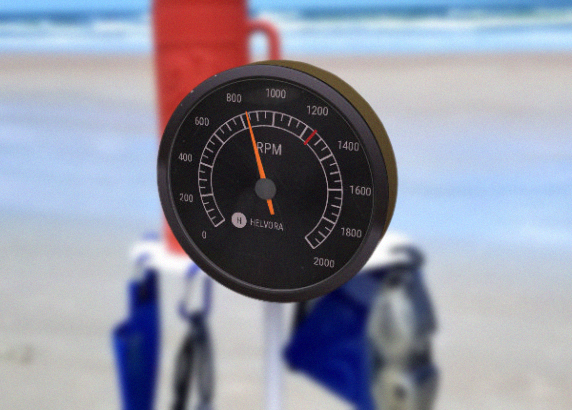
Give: 850,rpm
